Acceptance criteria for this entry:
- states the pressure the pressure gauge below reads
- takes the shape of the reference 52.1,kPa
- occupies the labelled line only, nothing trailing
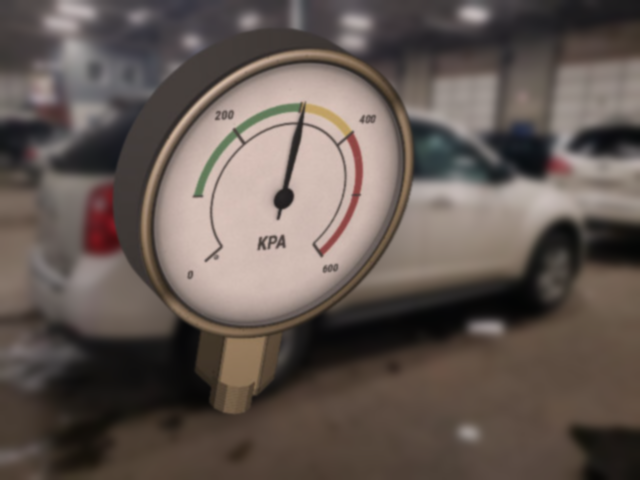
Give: 300,kPa
